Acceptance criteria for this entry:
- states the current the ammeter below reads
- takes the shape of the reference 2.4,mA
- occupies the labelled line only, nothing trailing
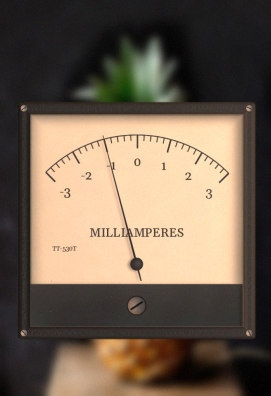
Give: -1,mA
